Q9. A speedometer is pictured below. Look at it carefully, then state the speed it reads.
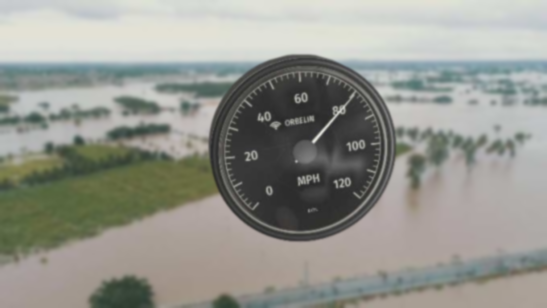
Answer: 80 mph
